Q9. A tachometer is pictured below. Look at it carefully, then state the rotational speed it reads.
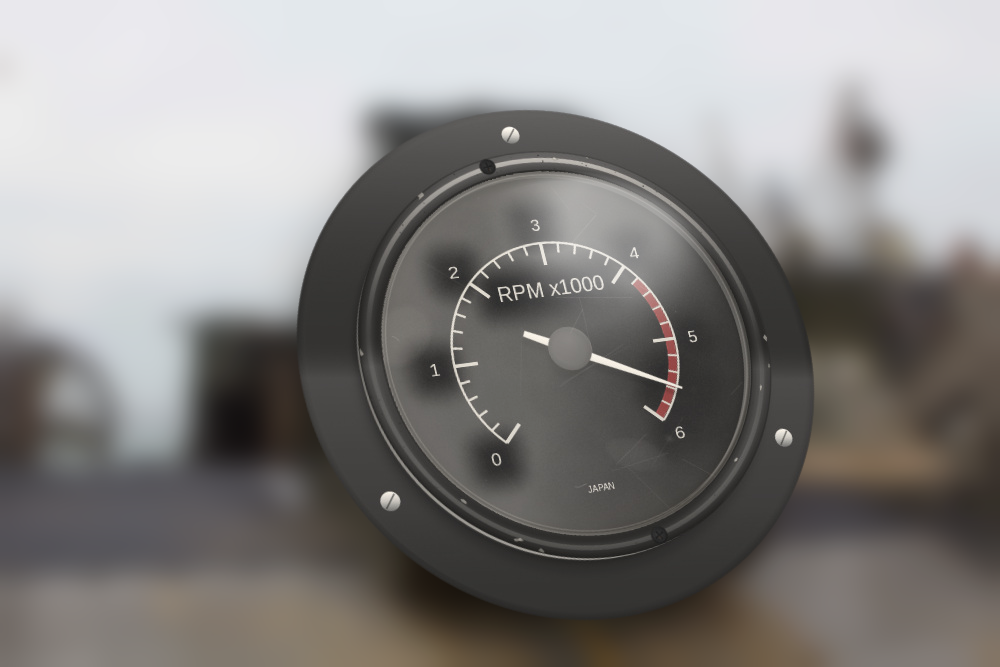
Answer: 5600 rpm
